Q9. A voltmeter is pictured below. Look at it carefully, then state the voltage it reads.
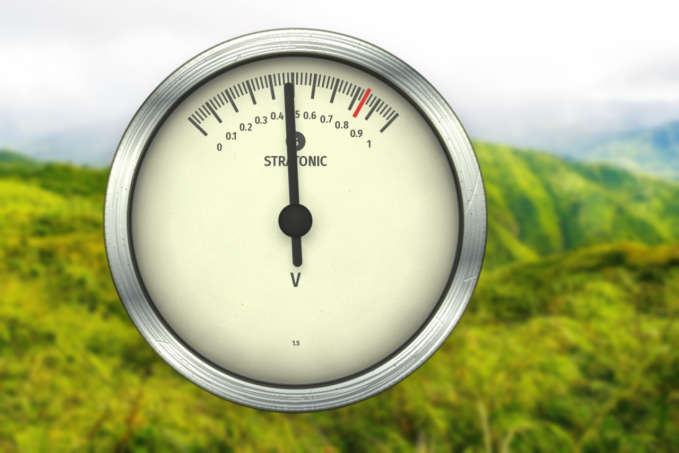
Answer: 0.48 V
